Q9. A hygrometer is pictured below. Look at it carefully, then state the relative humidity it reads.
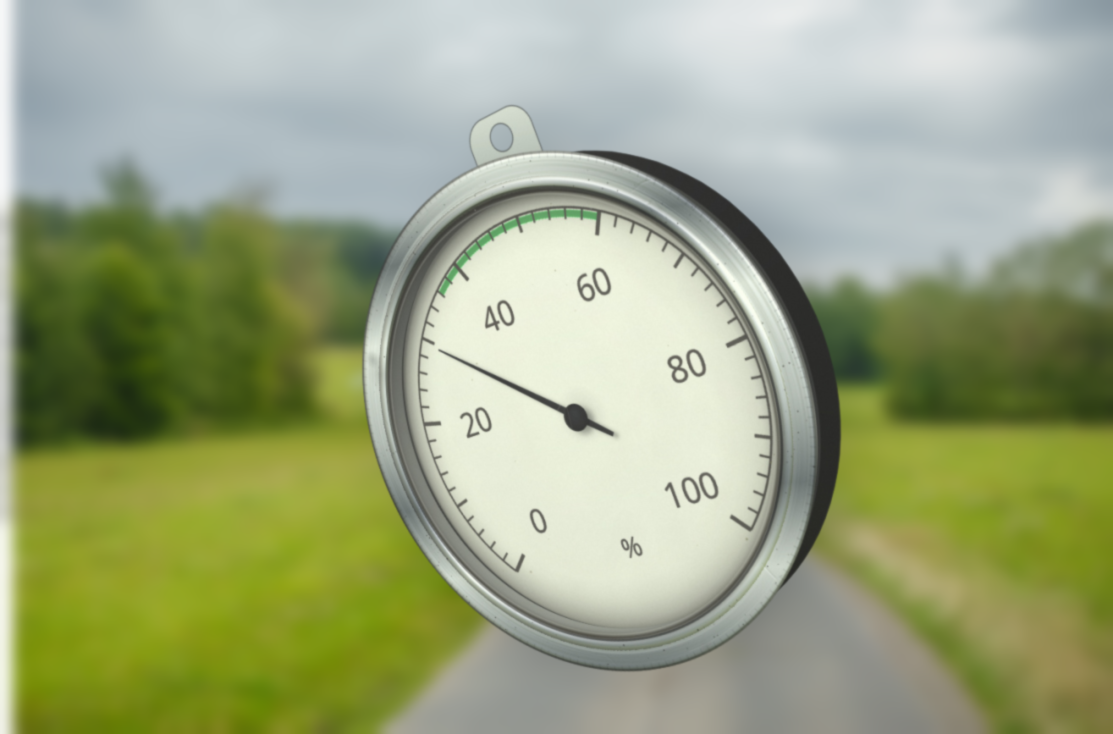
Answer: 30 %
